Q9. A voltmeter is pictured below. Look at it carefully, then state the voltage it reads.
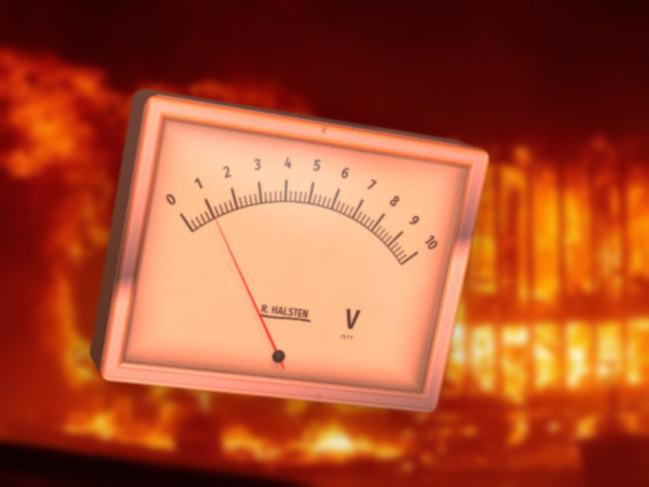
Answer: 1 V
